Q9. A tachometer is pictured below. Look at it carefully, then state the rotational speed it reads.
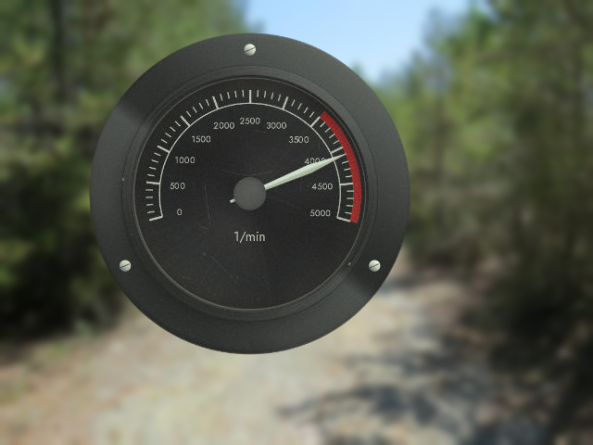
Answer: 4100 rpm
